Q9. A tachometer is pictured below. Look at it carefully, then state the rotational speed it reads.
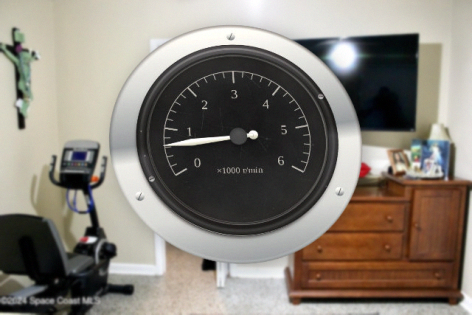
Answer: 600 rpm
